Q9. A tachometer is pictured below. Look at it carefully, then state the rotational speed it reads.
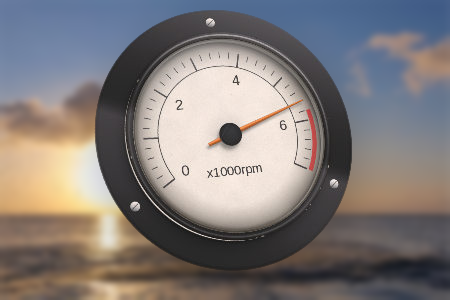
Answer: 5600 rpm
